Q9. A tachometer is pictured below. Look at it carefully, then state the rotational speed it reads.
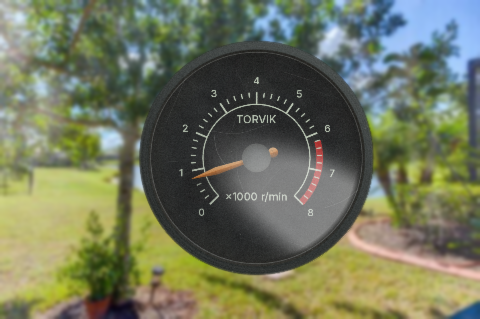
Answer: 800 rpm
